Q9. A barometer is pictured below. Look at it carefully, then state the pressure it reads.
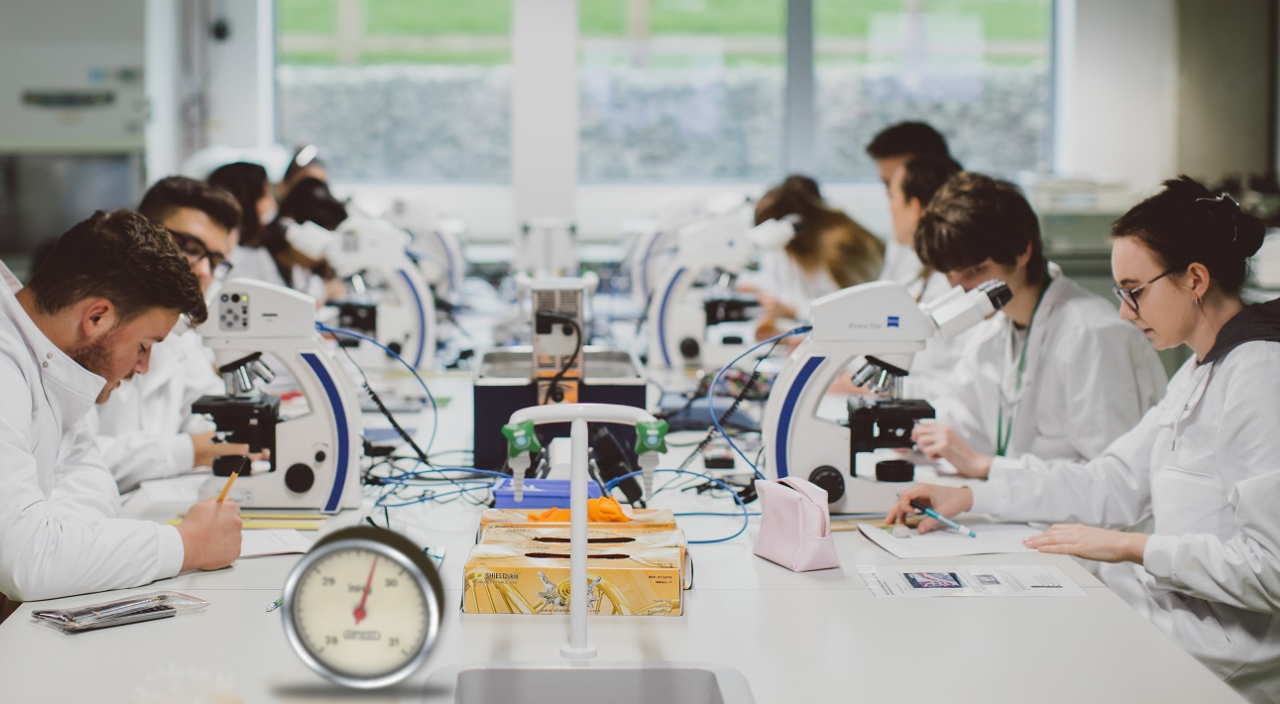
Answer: 29.7 inHg
